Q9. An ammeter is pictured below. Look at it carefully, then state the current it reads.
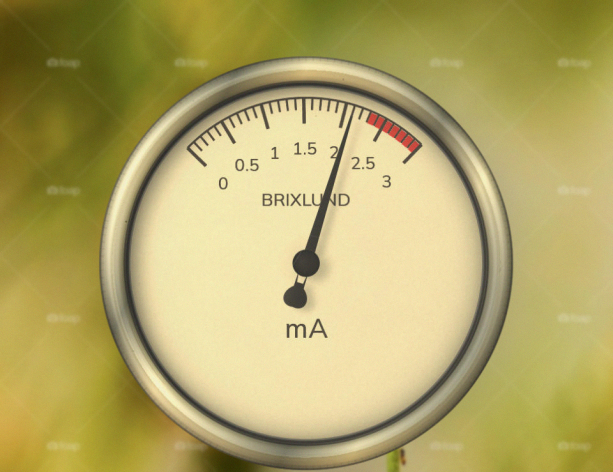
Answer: 2.1 mA
